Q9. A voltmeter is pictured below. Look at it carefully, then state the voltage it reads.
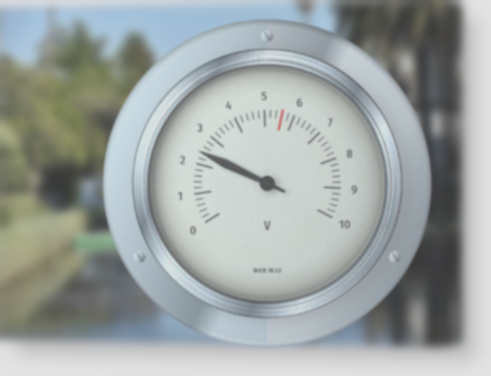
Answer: 2.4 V
